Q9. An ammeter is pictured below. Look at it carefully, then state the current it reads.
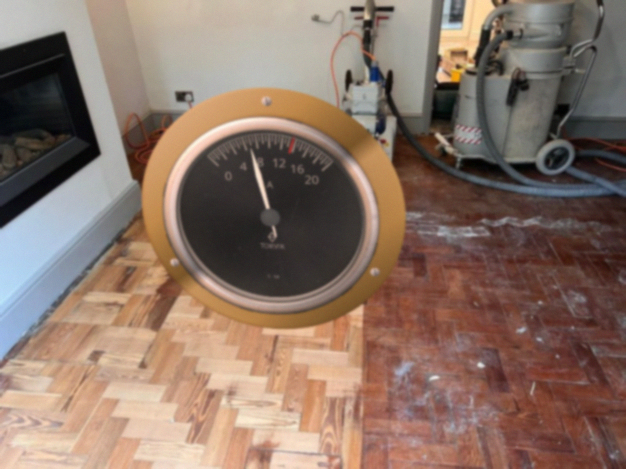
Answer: 7 A
